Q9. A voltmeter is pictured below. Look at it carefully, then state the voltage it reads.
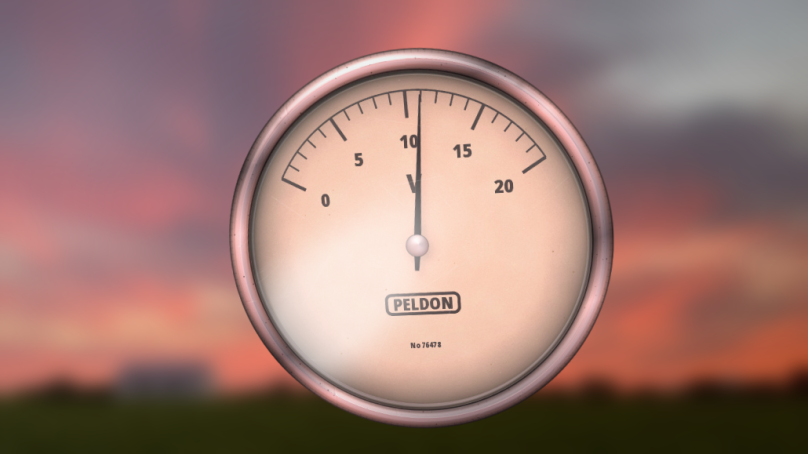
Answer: 11 V
